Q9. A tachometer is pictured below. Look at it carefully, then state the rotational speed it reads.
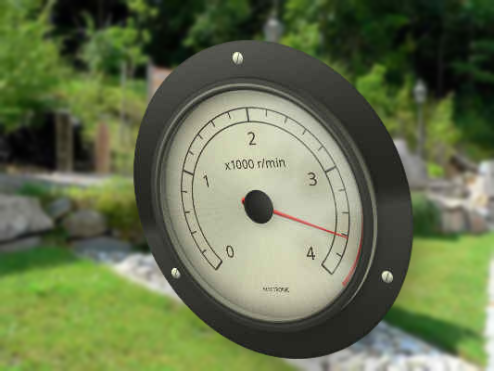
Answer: 3600 rpm
